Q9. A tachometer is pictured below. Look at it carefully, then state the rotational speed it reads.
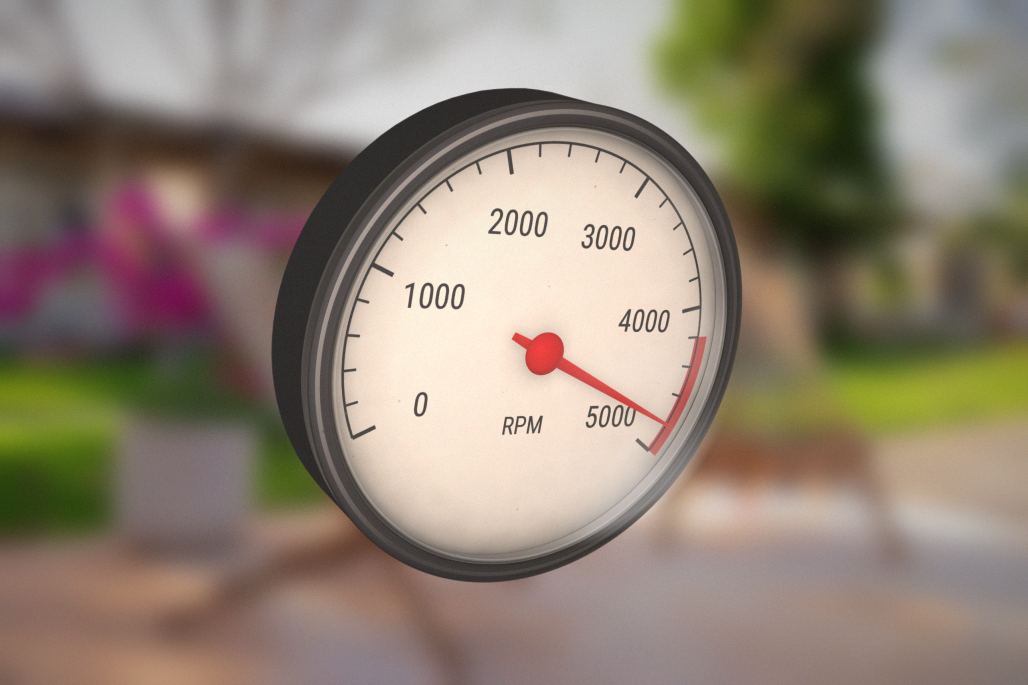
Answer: 4800 rpm
